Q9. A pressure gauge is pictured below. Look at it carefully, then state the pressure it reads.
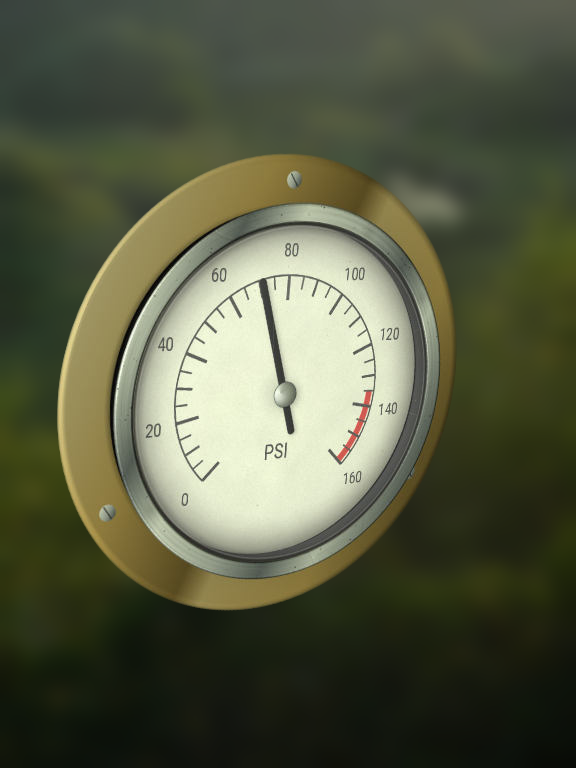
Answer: 70 psi
